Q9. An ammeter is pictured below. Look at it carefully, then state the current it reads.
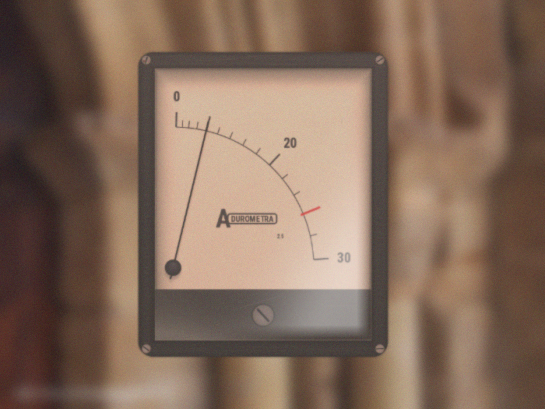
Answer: 10 A
